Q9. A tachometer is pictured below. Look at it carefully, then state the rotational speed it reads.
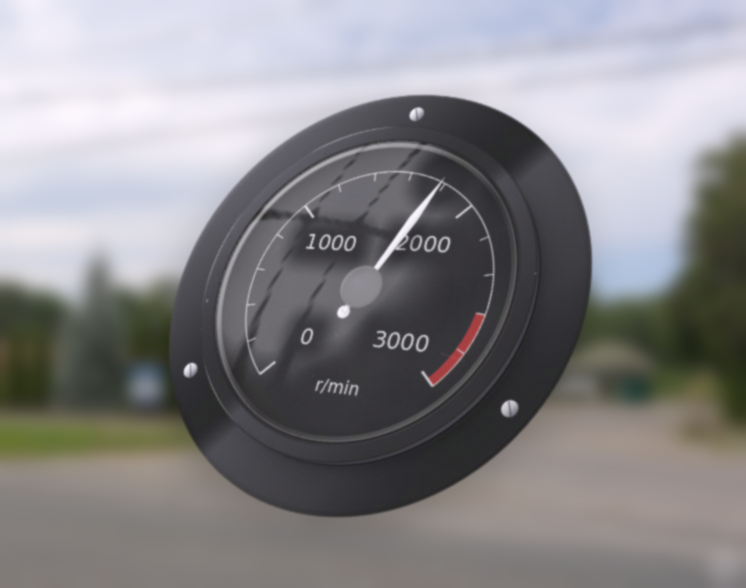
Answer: 1800 rpm
